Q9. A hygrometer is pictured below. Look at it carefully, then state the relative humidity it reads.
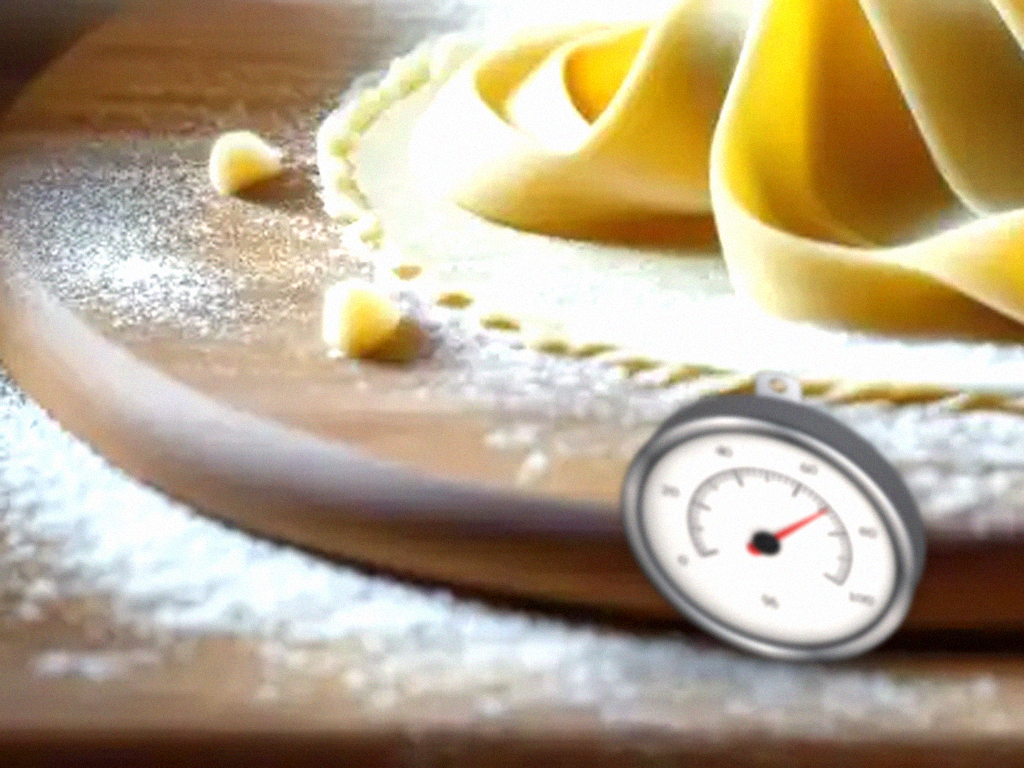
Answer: 70 %
